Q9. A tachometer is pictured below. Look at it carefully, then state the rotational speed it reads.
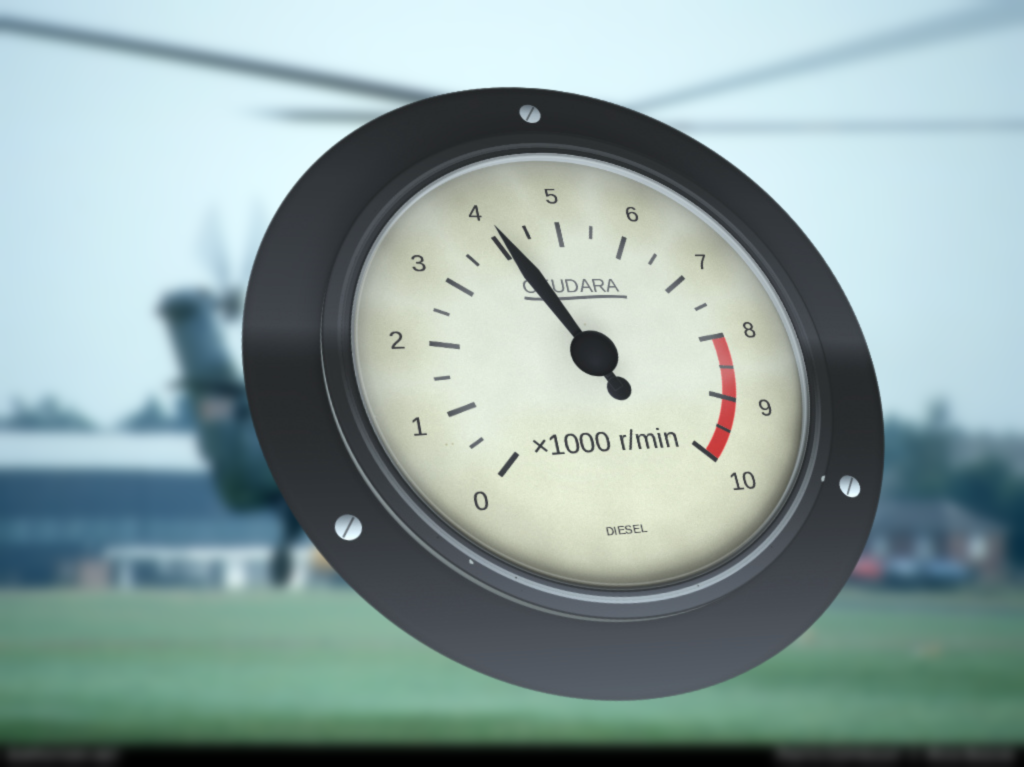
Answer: 4000 rpm
